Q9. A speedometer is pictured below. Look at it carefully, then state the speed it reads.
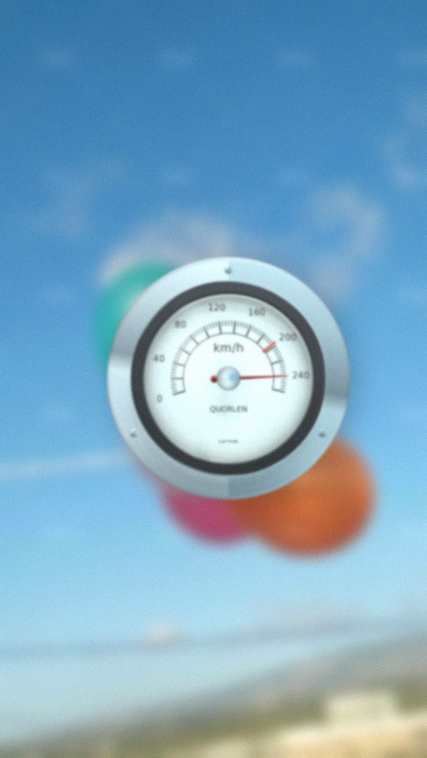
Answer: 240 km/h
